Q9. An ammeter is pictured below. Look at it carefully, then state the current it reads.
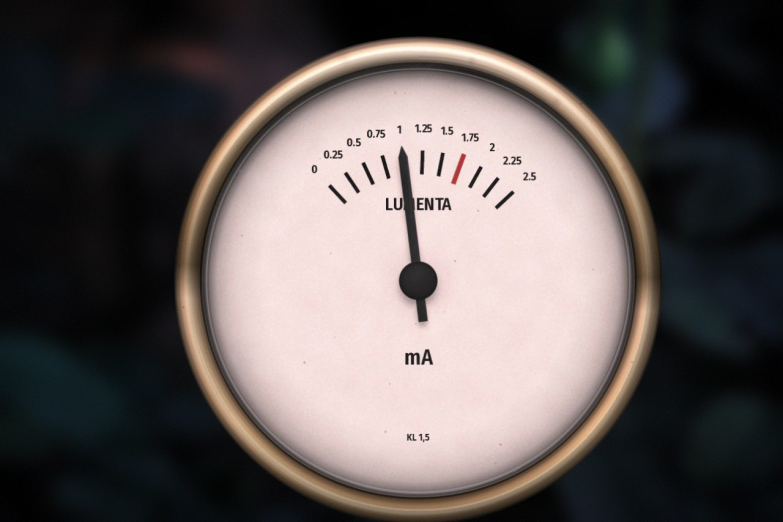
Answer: 1 mA
